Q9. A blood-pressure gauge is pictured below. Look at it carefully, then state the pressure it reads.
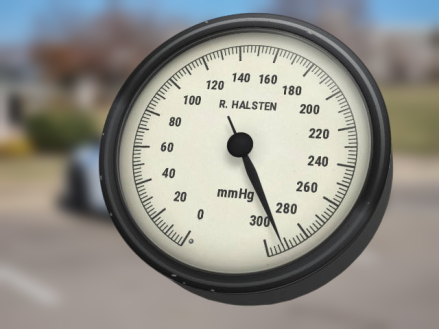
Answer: 292 mmHg
